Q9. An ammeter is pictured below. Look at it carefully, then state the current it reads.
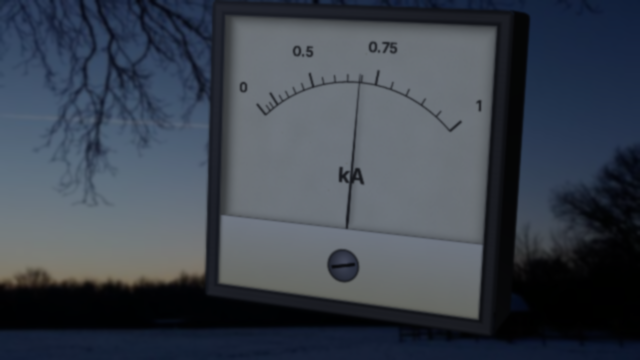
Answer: 0.7 kA
